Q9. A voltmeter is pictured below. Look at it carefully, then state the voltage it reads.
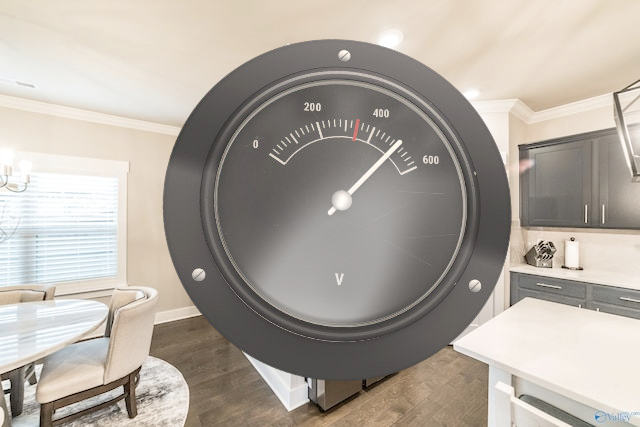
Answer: 500 V
